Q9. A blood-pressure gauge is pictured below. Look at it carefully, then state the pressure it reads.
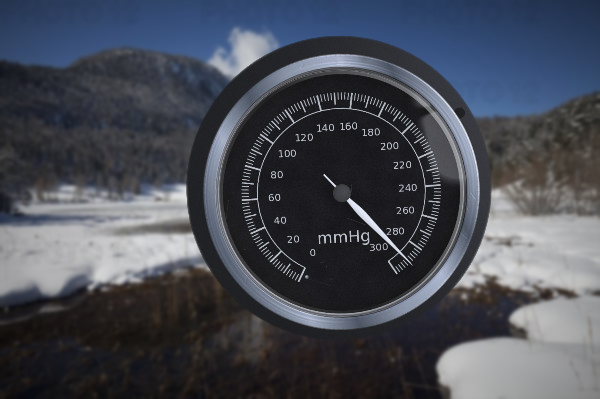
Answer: 290 mmHg
